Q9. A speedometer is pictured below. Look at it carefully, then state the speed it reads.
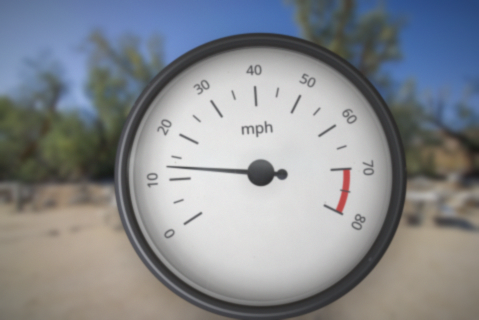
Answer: 12.5 mph
